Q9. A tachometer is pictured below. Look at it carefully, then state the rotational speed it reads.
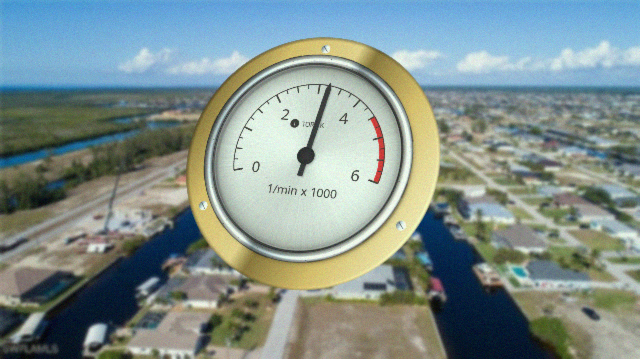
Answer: 3250 rpm
